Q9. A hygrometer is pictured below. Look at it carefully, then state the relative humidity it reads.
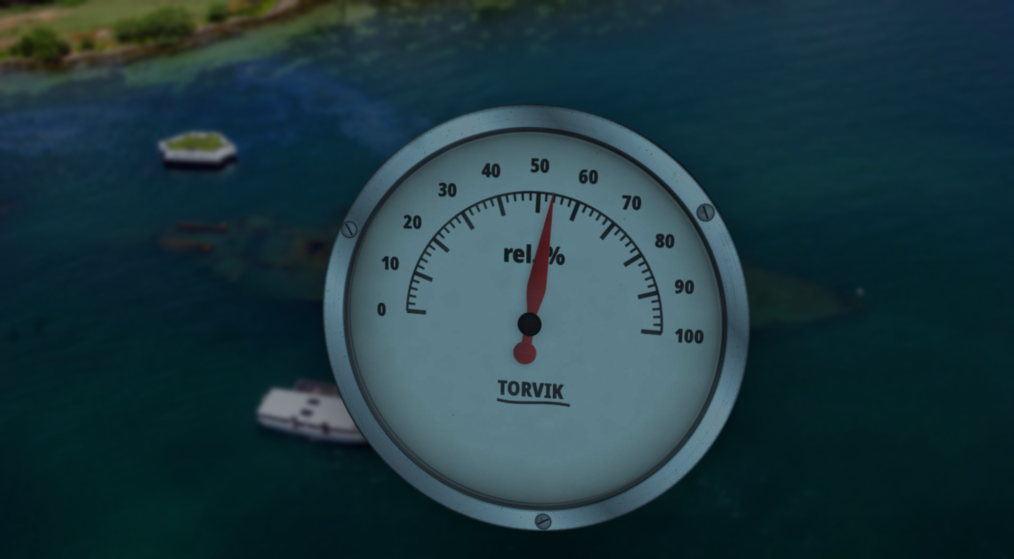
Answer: 54 %
